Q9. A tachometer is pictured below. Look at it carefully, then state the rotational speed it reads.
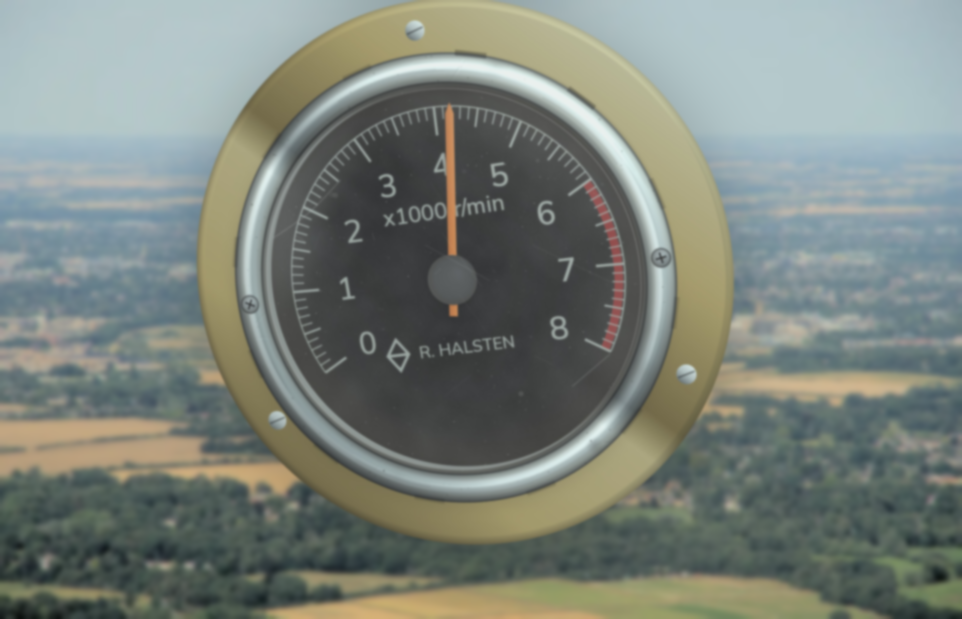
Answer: 4200 rpm
